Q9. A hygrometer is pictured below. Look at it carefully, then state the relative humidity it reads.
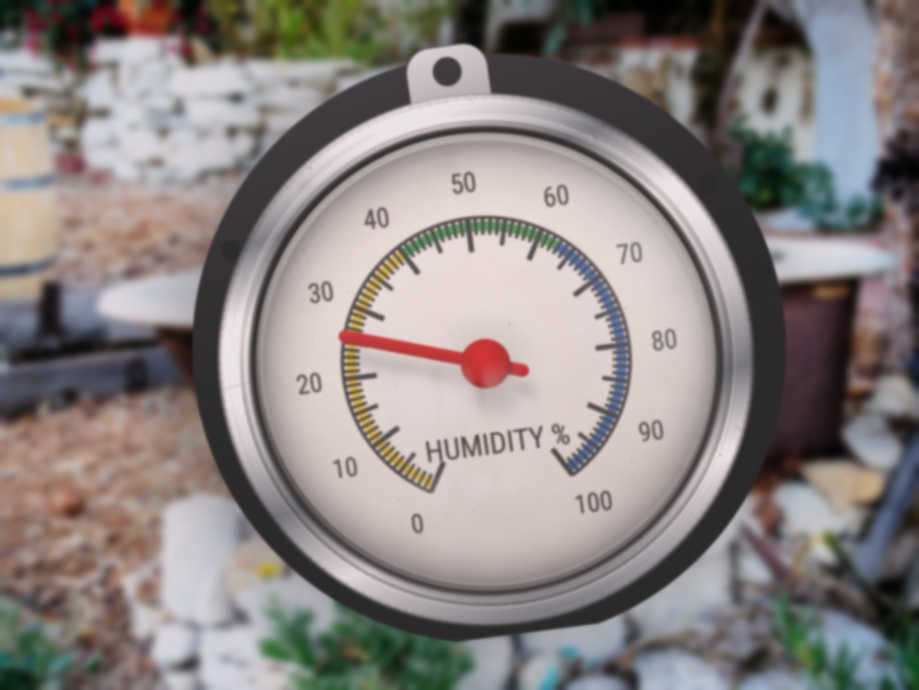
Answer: 26 %
